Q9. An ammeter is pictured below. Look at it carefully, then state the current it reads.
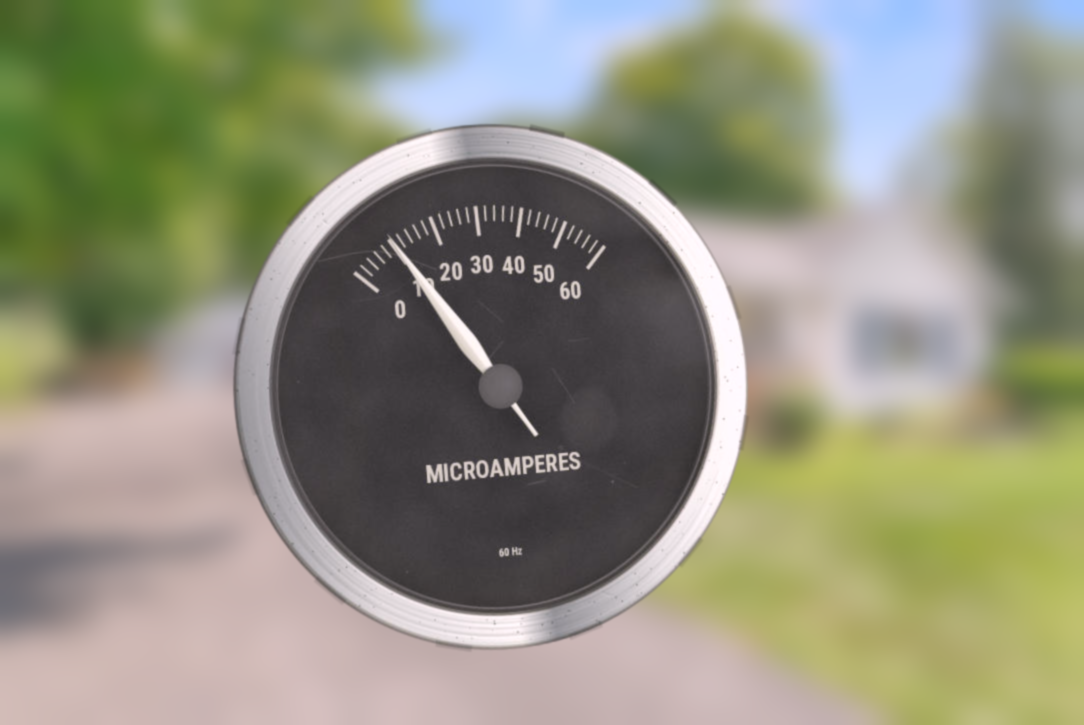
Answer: 10 µA
